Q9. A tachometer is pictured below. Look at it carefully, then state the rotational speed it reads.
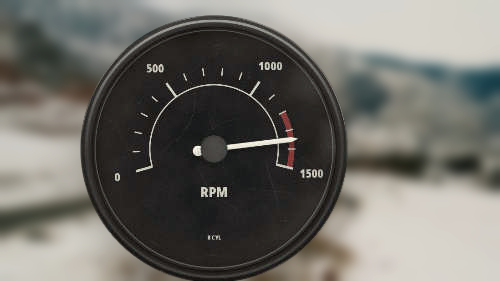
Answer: 1350 rpm
